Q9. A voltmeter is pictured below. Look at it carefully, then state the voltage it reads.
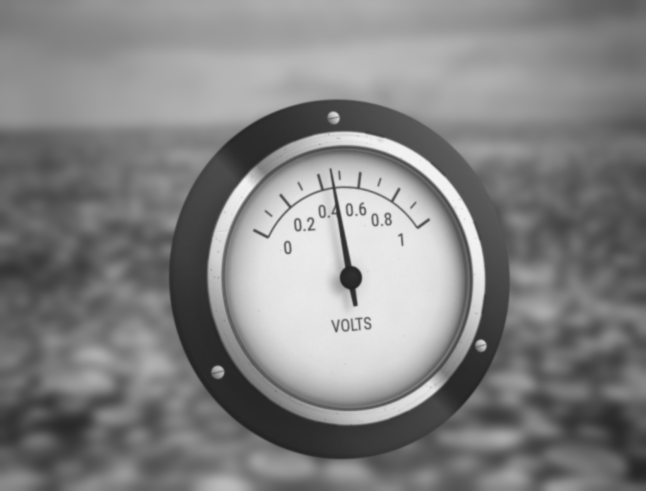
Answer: 0.45 V
